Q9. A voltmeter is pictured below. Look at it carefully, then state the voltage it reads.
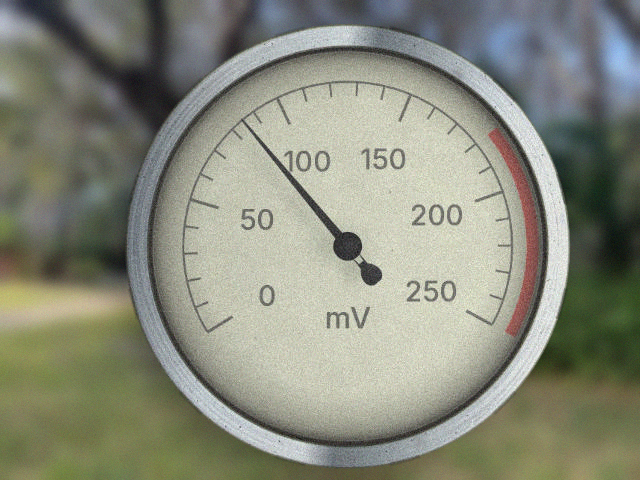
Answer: 85 mV
